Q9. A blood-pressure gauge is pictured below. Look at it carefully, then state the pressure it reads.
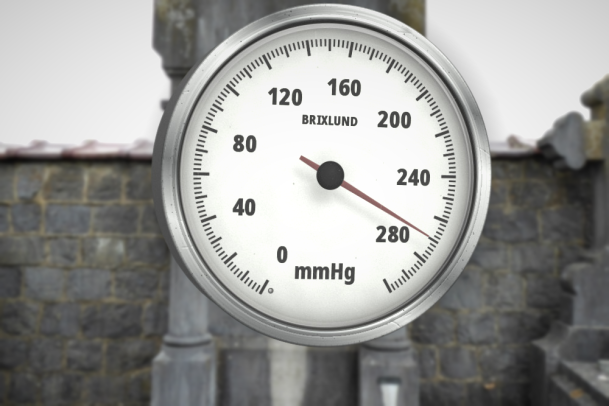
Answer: 270 mmHg
